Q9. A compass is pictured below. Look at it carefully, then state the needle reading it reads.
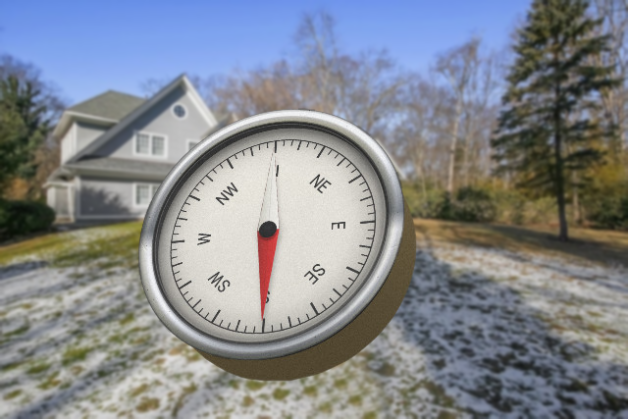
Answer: 180 °
